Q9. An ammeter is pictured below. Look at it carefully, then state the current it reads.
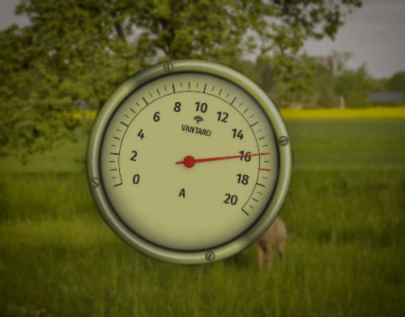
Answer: 16 A
